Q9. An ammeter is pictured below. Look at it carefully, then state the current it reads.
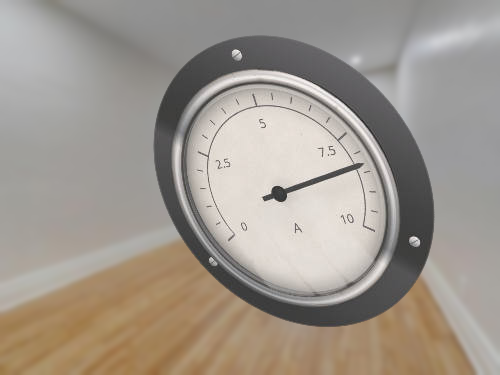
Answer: 8.25 A
